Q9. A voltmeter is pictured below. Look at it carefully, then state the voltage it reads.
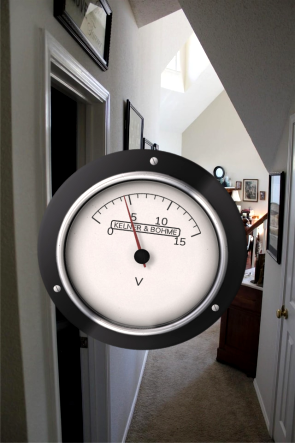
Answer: 4.5 V
